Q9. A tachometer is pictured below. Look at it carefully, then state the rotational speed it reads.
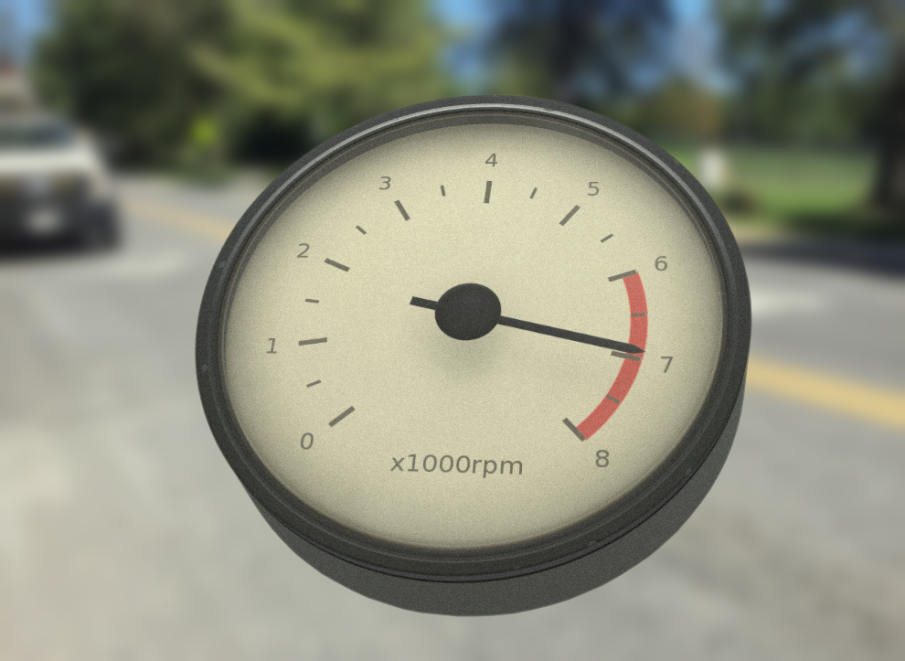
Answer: 7000 rpm
